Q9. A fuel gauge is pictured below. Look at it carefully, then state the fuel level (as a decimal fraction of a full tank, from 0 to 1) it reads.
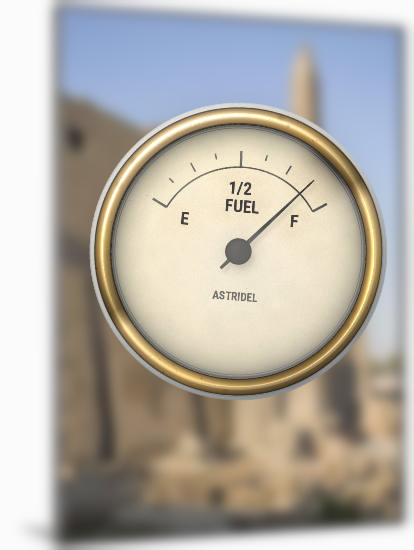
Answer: 0.875
